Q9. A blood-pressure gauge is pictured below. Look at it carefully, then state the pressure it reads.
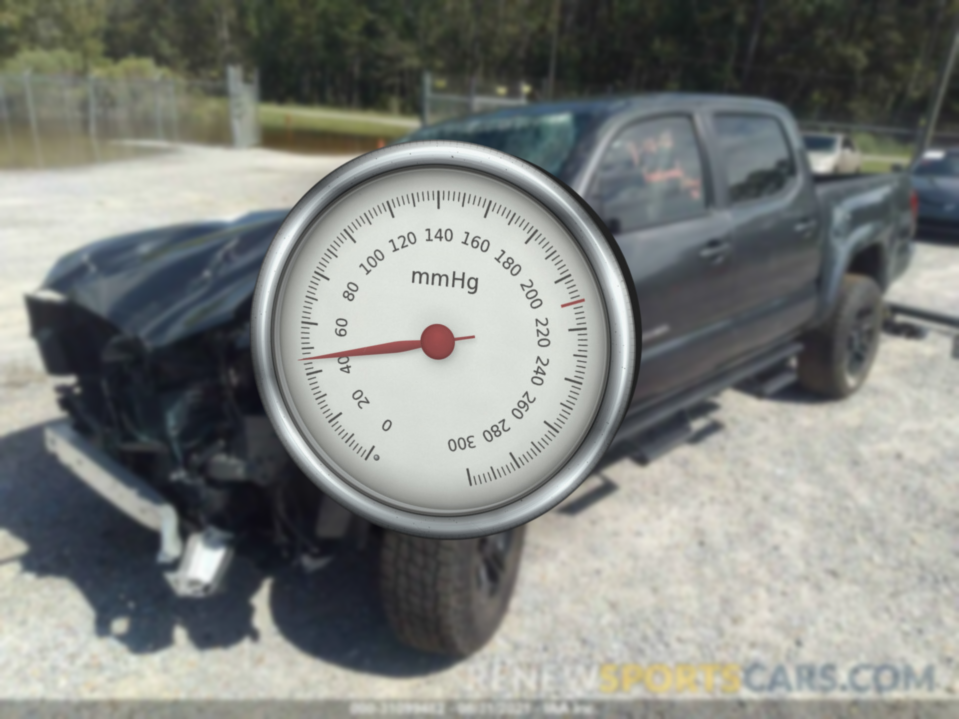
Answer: 46 mmHg
